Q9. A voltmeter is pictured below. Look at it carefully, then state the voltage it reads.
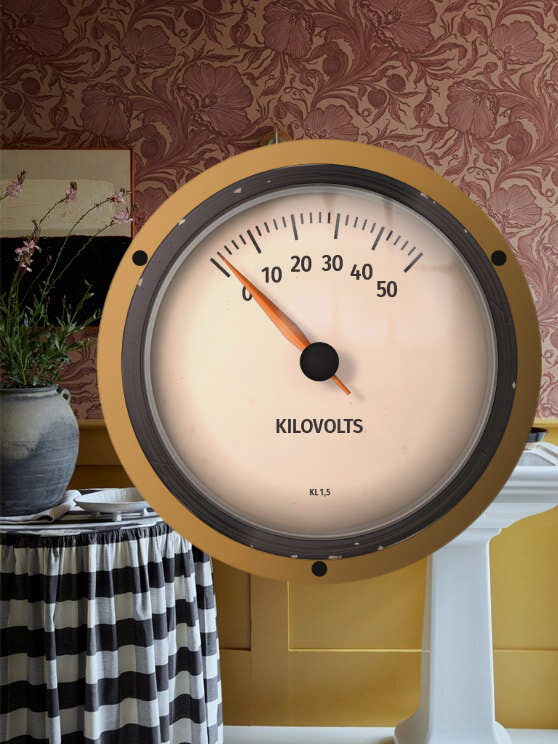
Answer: 2 kV
